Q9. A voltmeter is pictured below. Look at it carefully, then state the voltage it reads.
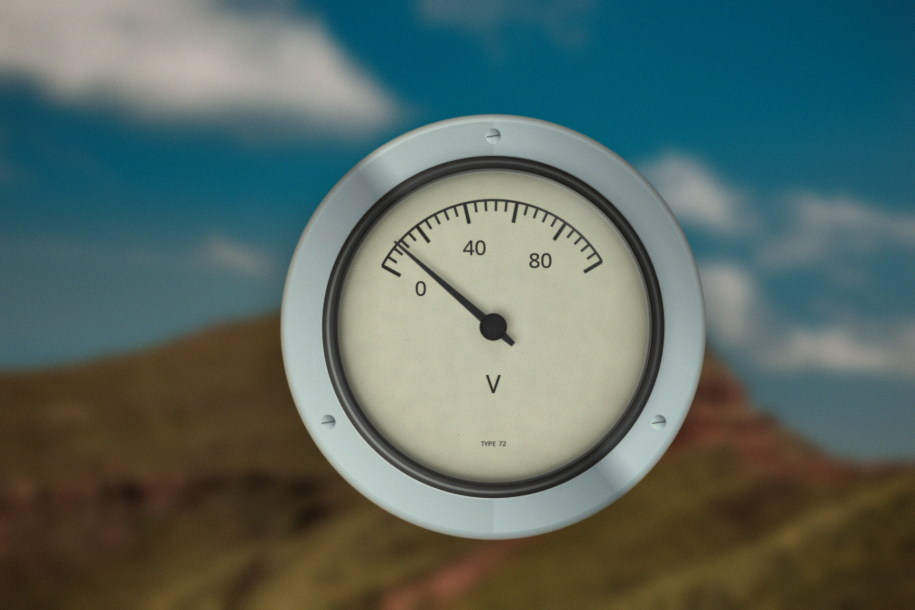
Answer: 10 V
